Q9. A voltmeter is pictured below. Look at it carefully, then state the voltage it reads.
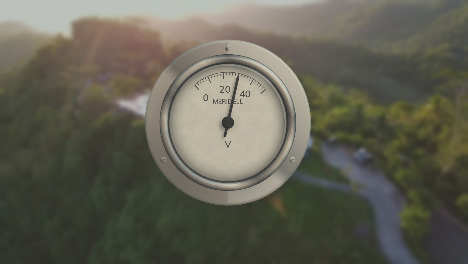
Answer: 30 V
